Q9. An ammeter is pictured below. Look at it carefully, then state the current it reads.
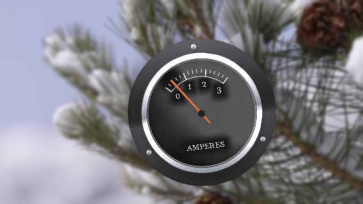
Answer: 0.4 A
